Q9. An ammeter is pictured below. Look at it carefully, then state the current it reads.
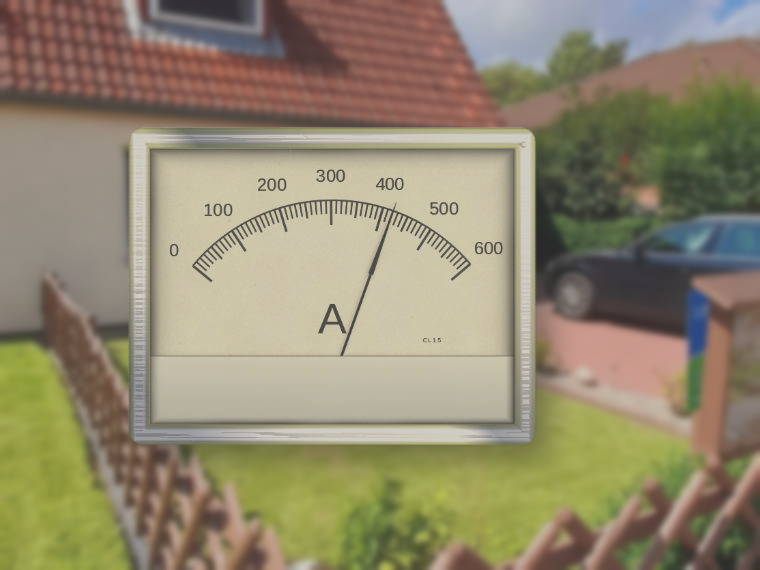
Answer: 420 A
